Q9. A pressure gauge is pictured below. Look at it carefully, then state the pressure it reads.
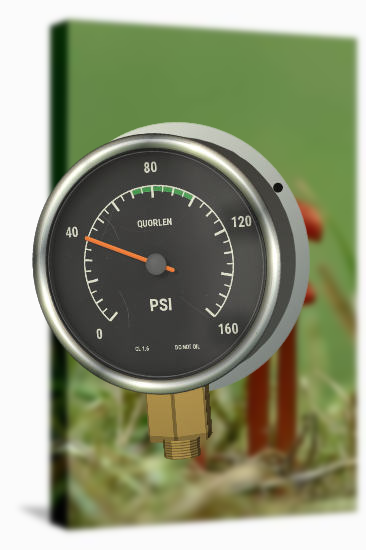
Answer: 40 psi
